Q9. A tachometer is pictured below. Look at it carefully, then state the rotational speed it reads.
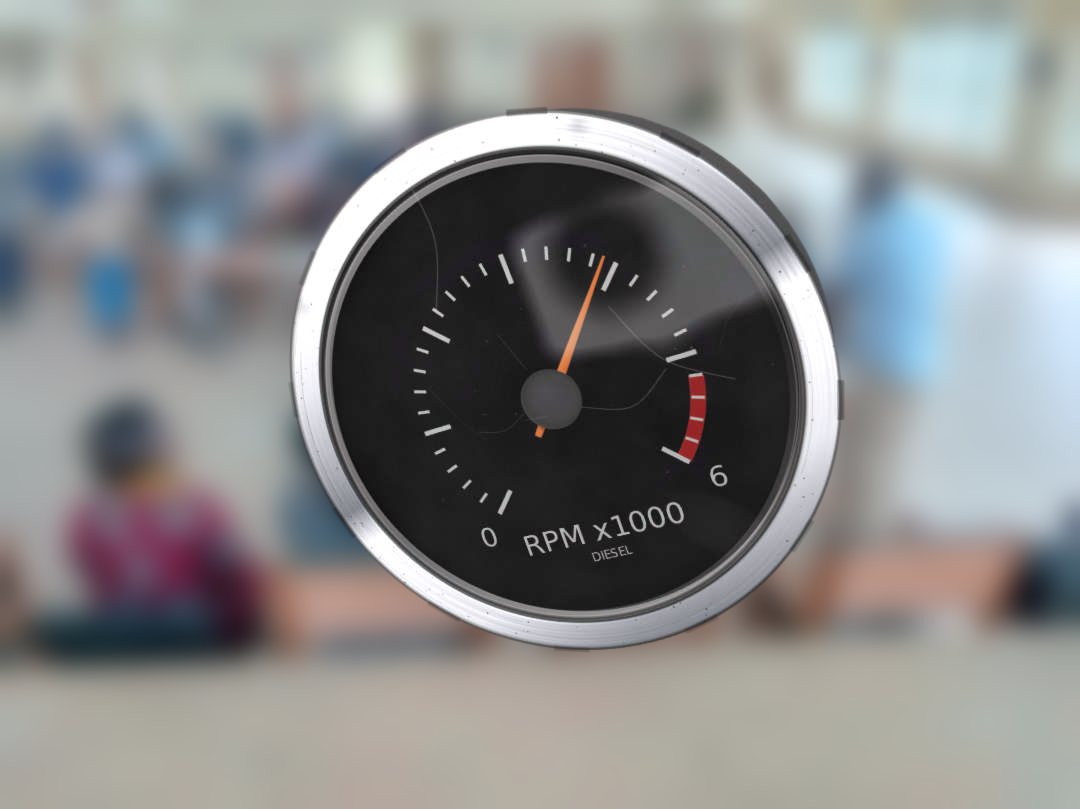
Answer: 3900 rpm
